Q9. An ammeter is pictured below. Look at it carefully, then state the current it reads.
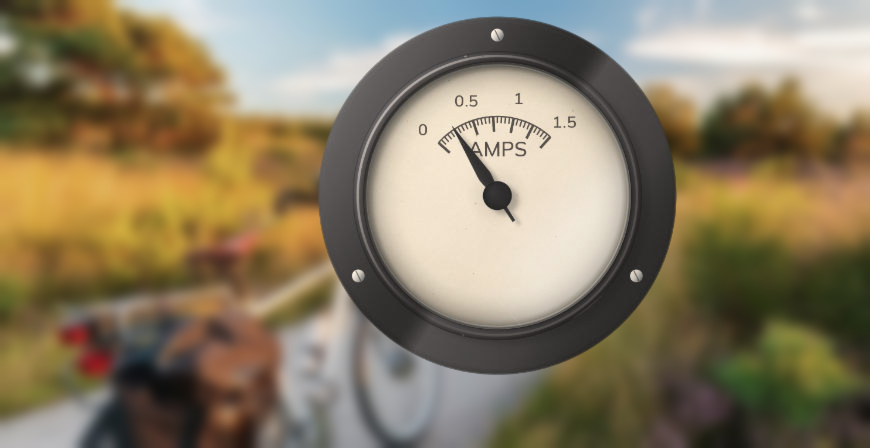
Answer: 0.25 A
